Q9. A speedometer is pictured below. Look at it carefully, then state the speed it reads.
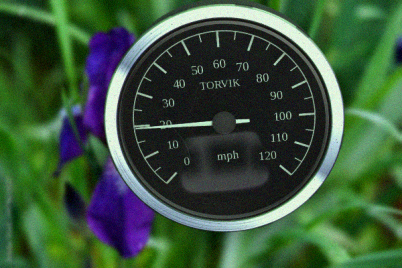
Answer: 20 mph
